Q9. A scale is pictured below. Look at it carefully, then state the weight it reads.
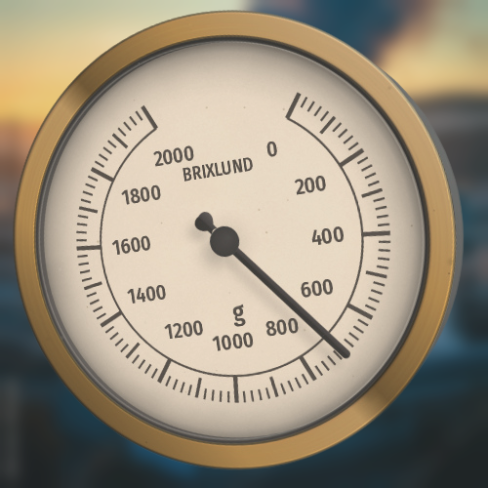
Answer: 700 g
